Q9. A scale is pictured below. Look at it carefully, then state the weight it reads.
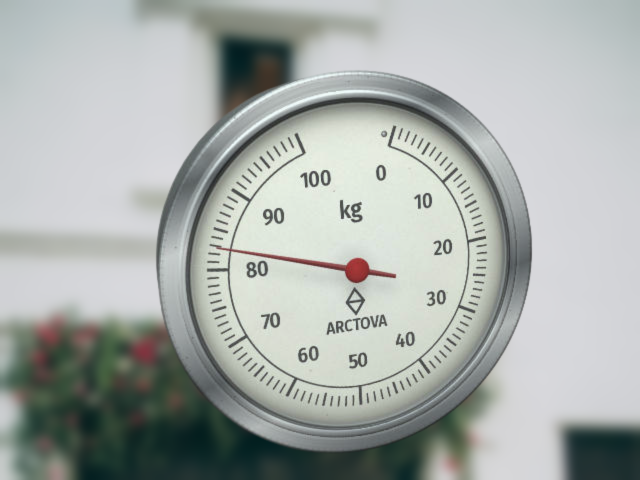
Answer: 83 kg
